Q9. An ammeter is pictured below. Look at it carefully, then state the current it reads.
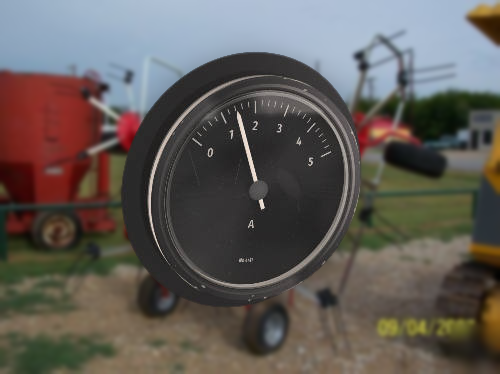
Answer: 1.4 A
